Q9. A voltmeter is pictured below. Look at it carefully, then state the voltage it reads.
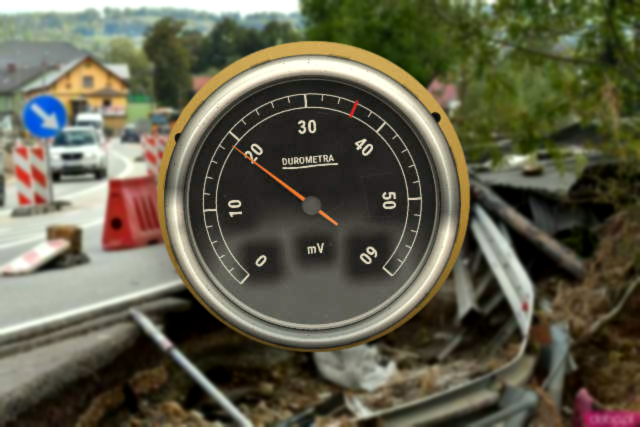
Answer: 19 mV
